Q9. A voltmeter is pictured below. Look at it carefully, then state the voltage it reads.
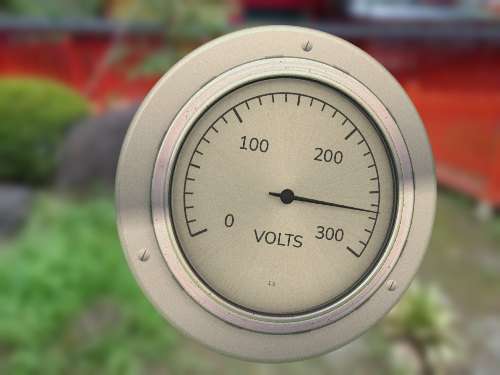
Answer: 265 V
